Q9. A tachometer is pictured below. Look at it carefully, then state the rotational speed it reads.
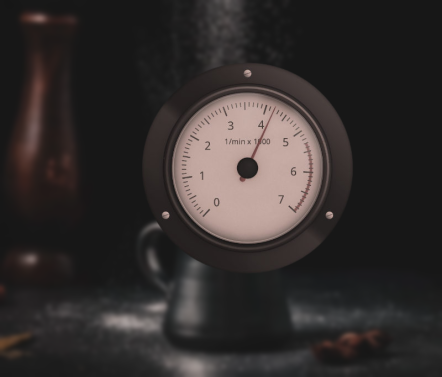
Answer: 4200 rpm
